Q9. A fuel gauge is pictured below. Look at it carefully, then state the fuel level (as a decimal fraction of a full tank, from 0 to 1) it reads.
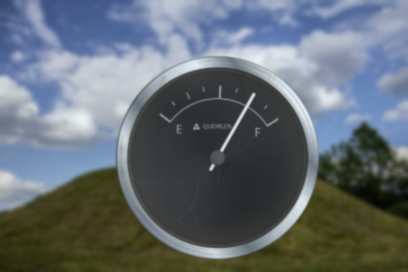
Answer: 0.75
